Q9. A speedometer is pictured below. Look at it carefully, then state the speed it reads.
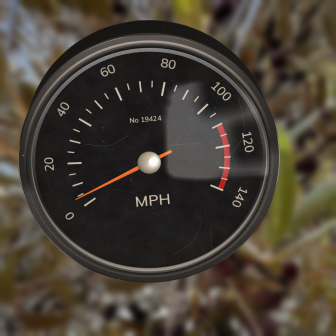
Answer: 5 mph
